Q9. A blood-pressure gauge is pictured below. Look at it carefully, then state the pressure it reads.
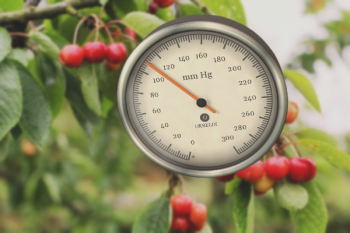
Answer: 110 mmHg
